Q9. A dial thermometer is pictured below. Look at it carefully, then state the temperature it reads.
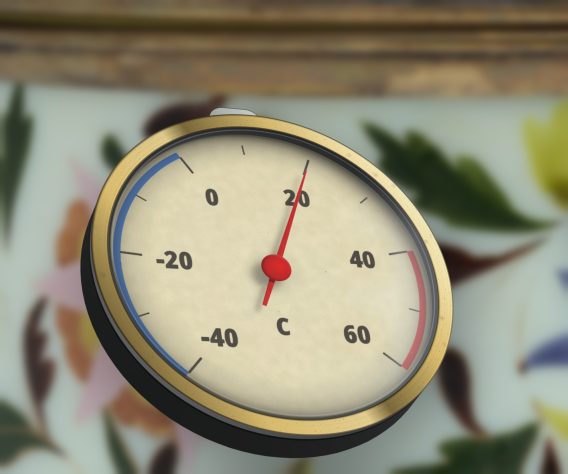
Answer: 20 °C
